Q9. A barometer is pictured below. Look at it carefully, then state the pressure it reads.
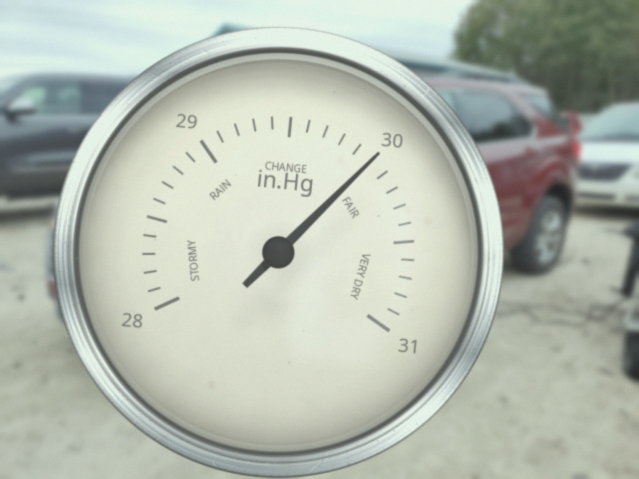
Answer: 30 inHg
